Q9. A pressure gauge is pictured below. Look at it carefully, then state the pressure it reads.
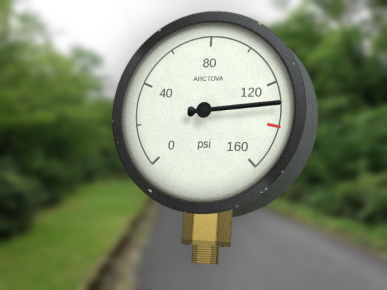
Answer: 130 psi
